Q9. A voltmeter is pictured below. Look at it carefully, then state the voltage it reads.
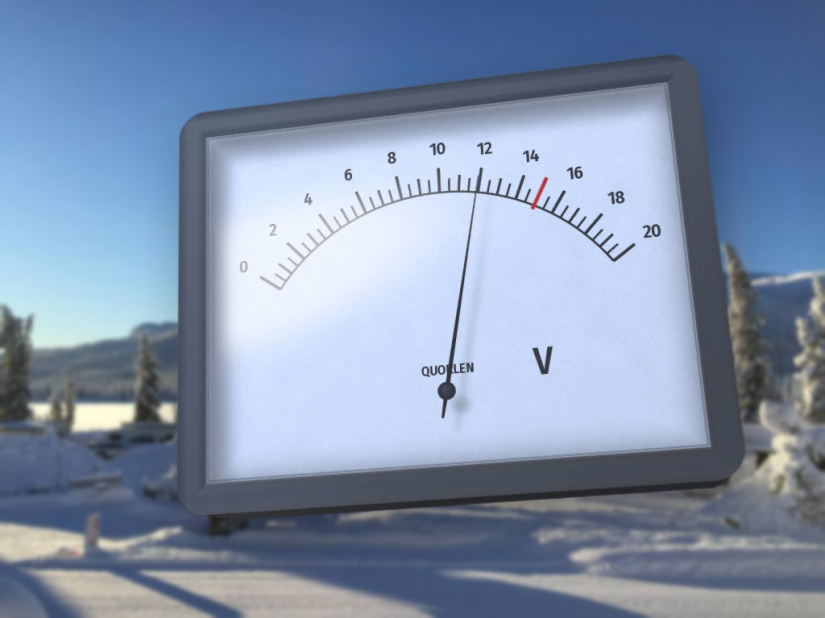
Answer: 12 V
